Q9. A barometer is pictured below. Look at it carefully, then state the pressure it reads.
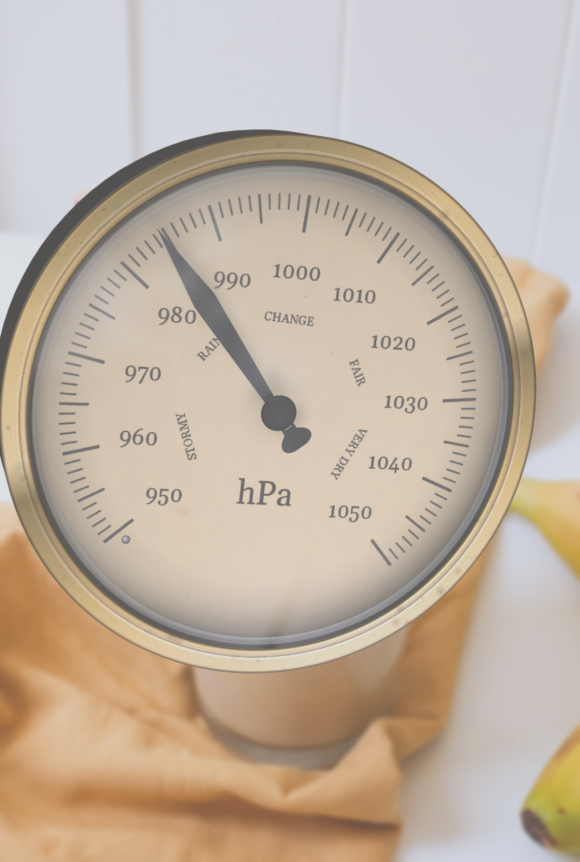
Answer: 984.5 hPa
